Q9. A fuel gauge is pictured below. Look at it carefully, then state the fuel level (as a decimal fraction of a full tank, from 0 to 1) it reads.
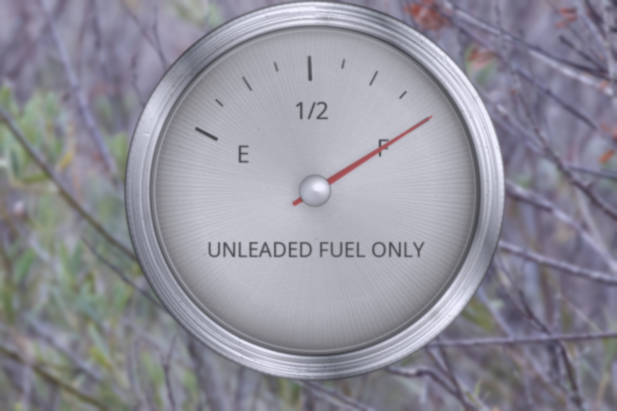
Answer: 1
